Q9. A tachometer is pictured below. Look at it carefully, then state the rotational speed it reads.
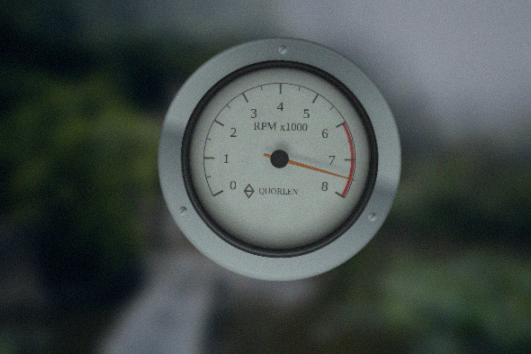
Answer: 7500 rpm
